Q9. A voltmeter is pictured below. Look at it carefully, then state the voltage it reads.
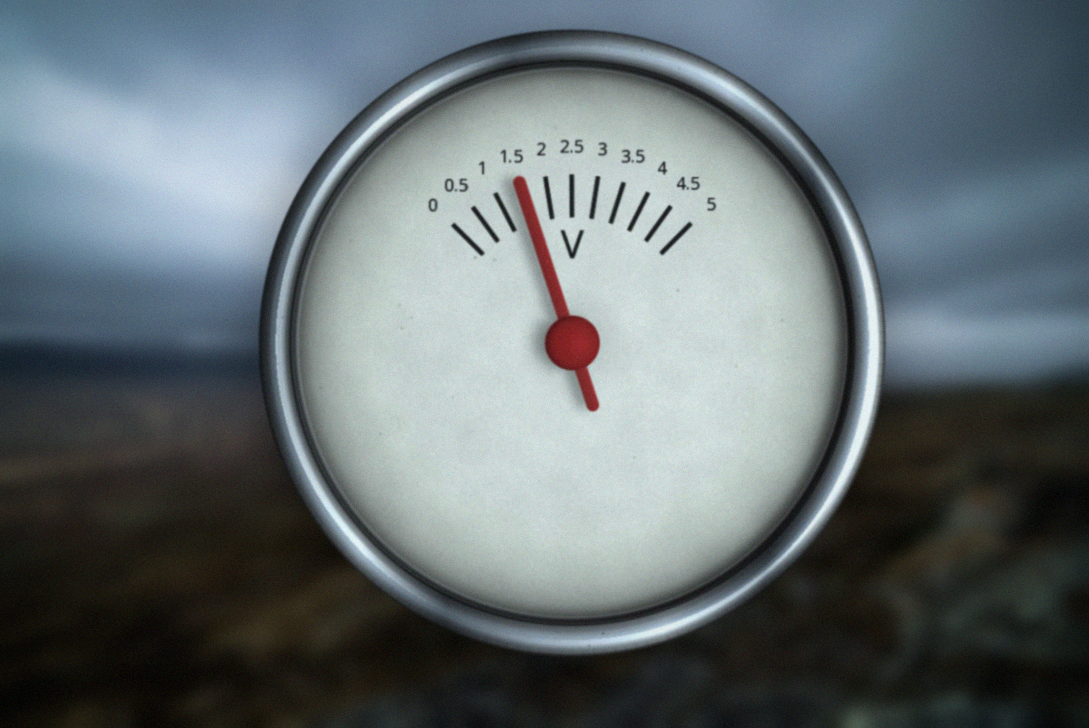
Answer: 1.5 V
